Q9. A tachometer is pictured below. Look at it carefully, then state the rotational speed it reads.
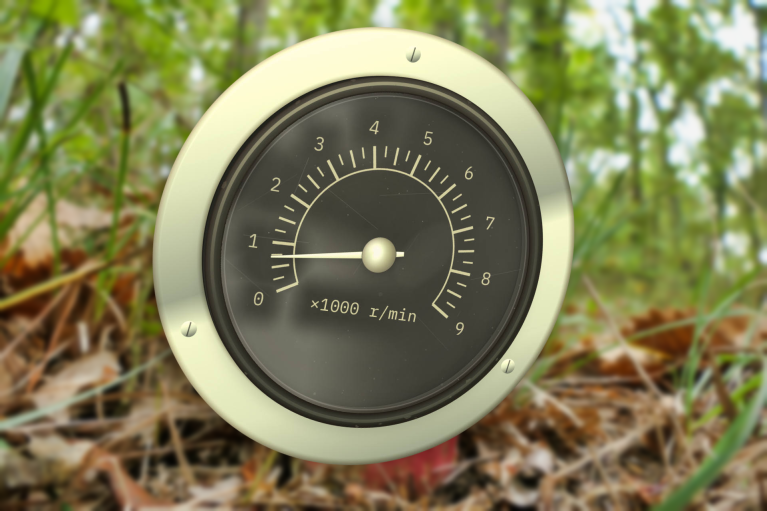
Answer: 750 rpm
